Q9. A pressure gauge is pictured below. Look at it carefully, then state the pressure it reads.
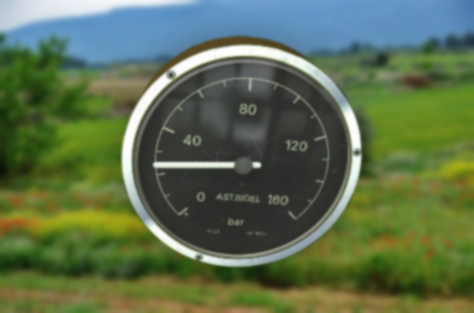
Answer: 25 bar
